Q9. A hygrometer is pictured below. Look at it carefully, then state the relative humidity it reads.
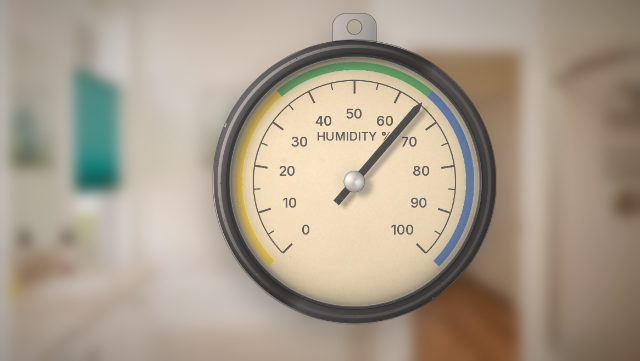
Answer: 65 %
